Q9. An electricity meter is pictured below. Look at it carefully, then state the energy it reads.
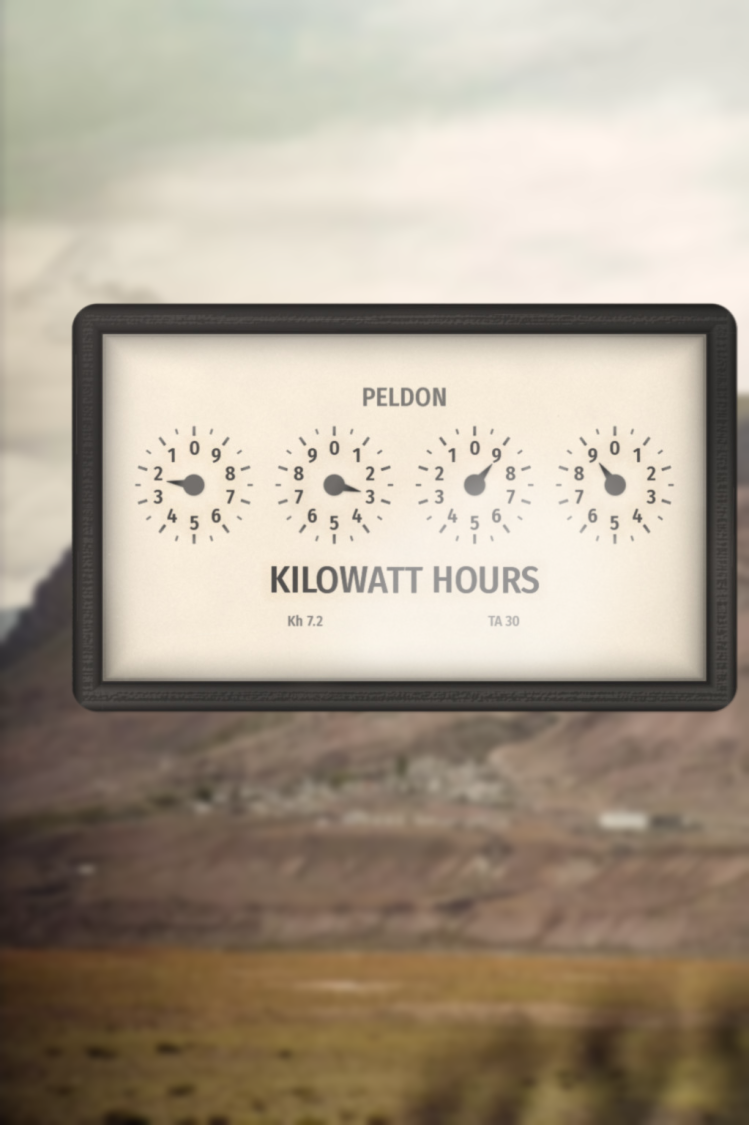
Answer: 2289 kWh
